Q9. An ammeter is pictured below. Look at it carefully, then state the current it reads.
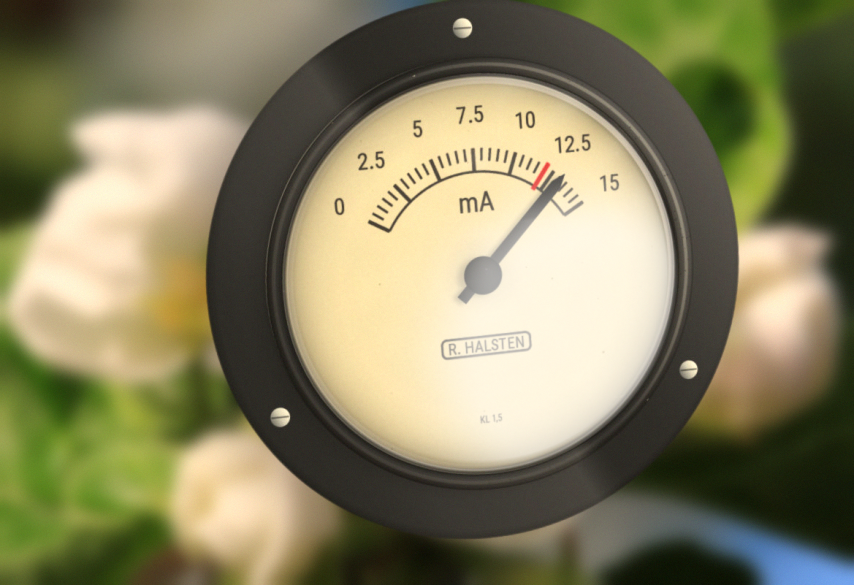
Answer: 13 mA
